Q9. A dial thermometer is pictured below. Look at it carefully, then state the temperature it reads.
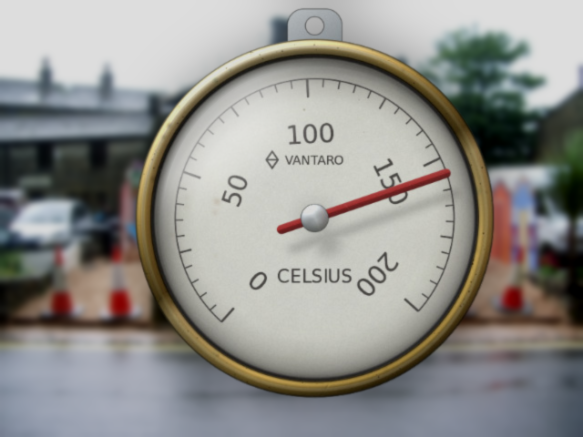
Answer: 155 °C
